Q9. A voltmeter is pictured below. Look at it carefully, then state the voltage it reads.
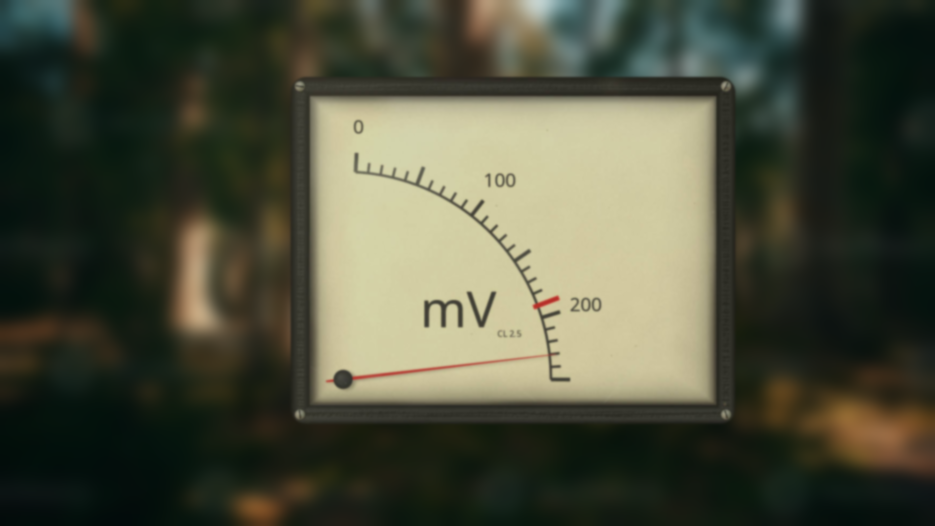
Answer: 230 mV
